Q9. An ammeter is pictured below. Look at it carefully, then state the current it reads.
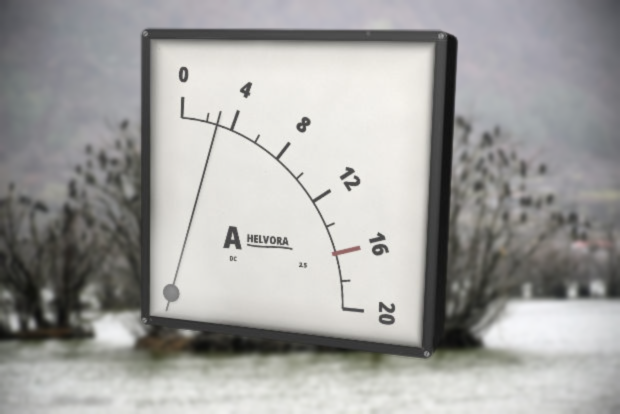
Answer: 3 A
